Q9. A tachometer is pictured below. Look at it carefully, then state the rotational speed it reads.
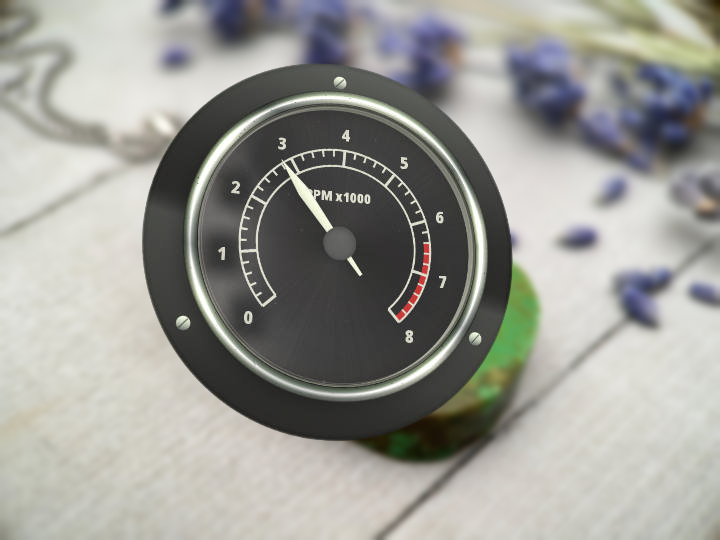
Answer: 2800 rpm
